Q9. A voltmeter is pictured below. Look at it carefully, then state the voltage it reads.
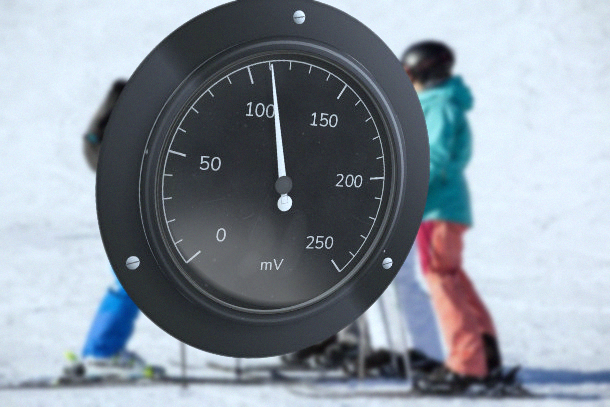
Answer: 110 mV
